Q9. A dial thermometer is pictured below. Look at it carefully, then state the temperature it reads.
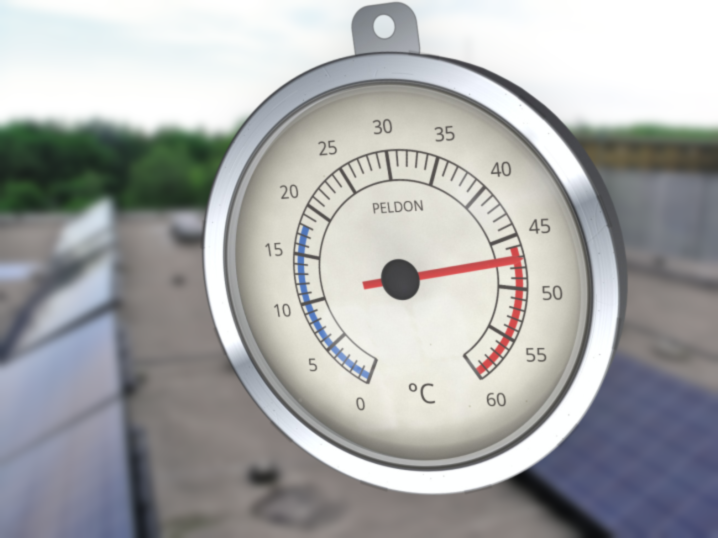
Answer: 47 °C
